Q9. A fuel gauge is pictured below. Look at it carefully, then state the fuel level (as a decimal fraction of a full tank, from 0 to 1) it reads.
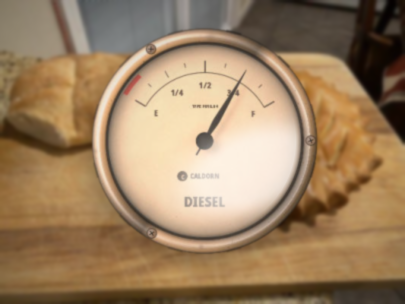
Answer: 0.75
